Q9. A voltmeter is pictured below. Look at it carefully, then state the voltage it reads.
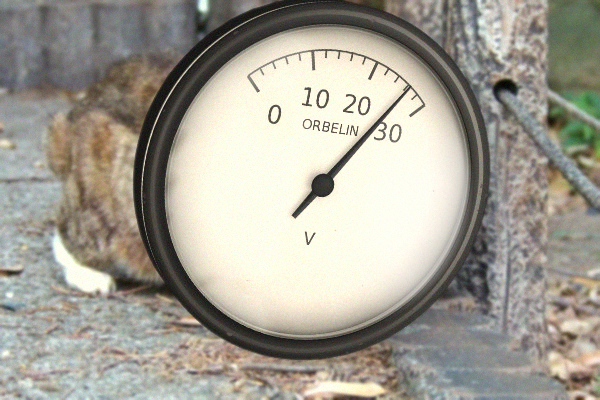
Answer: 26 V
